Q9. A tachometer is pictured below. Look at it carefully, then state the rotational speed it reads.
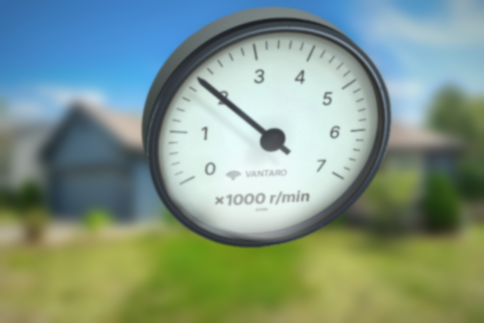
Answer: 2000 rpm
